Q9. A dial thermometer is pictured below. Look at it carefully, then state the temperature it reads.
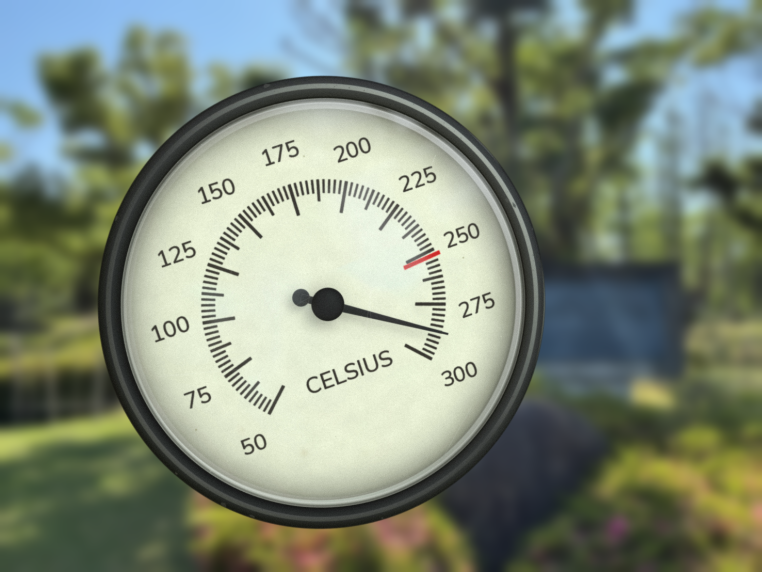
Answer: 287.5 °C
